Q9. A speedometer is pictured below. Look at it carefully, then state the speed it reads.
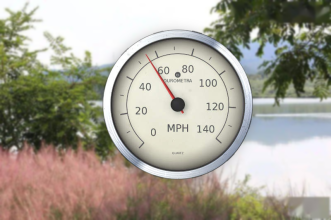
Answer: 55 mph
